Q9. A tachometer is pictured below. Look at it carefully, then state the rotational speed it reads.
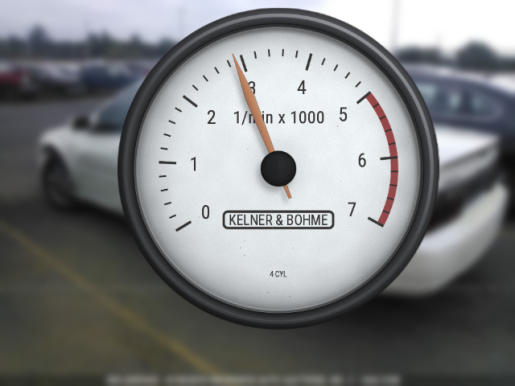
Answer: 2900 rpm
